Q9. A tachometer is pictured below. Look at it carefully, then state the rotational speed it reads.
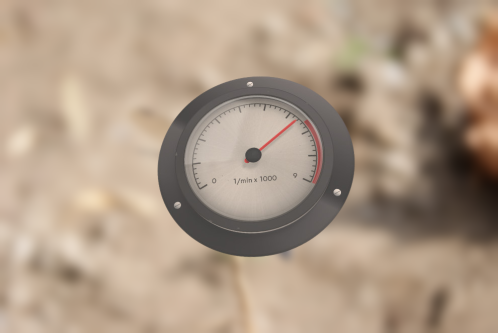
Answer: 6400 rpm
